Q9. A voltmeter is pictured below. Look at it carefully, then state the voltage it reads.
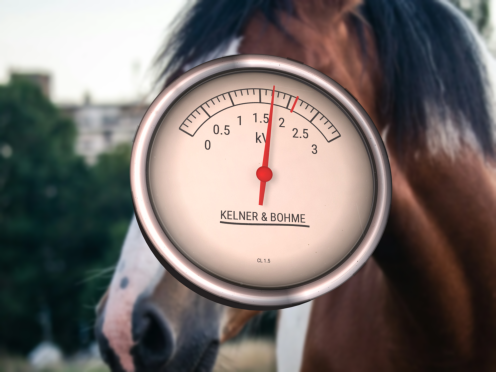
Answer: 1.7 kV
